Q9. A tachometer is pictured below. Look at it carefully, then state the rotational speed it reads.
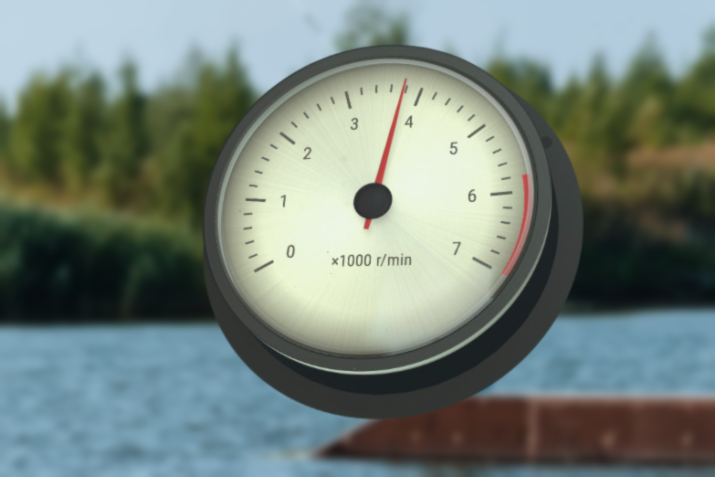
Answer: 3800 rpm
